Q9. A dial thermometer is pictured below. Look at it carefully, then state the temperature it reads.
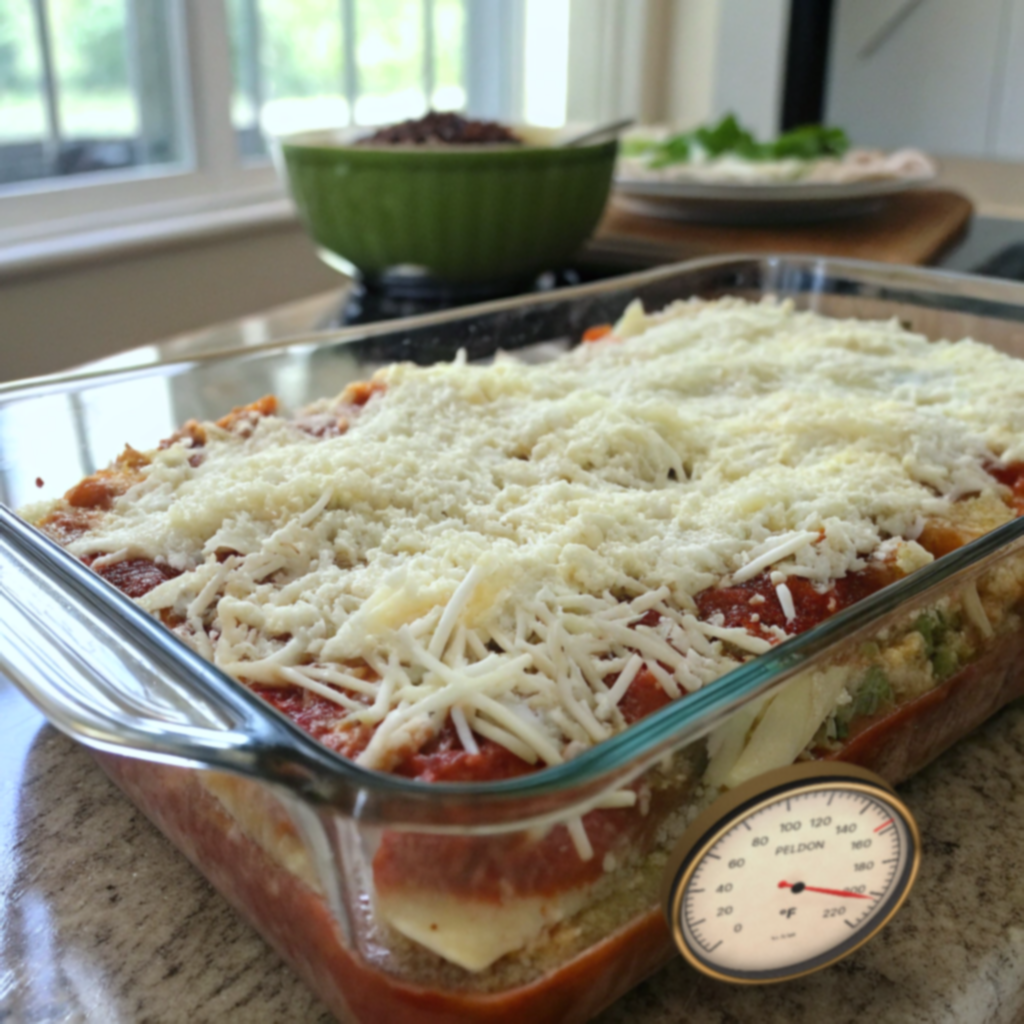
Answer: 200 °F
